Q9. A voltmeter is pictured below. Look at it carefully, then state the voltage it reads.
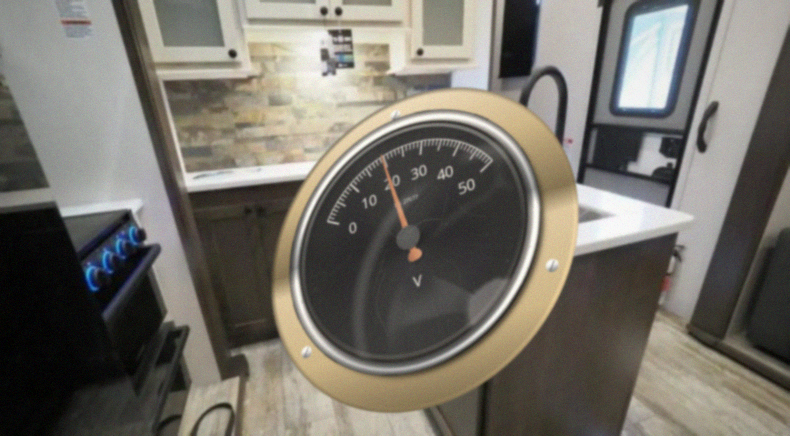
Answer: 20 V
